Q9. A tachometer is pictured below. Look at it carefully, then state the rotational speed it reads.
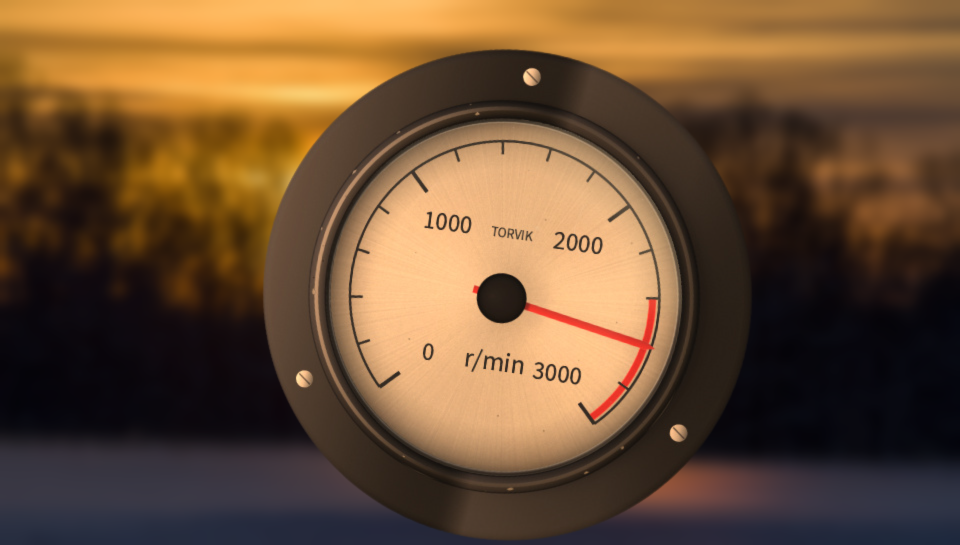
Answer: 2600 rpm
